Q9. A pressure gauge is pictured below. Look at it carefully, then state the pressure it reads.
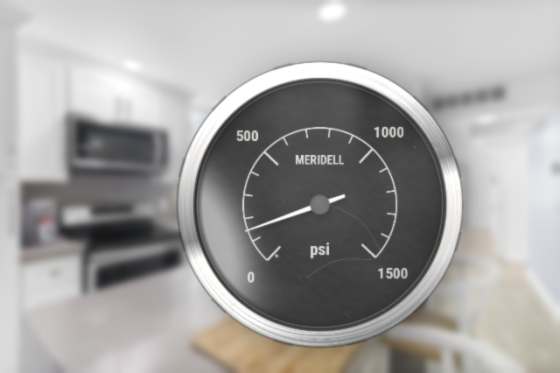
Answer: 150 psi
